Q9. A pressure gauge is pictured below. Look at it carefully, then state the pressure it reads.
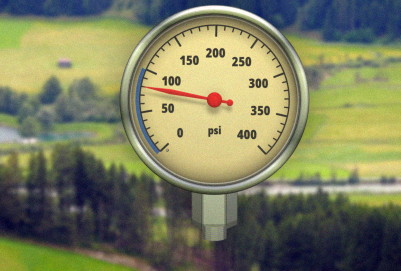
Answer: 80 psi
